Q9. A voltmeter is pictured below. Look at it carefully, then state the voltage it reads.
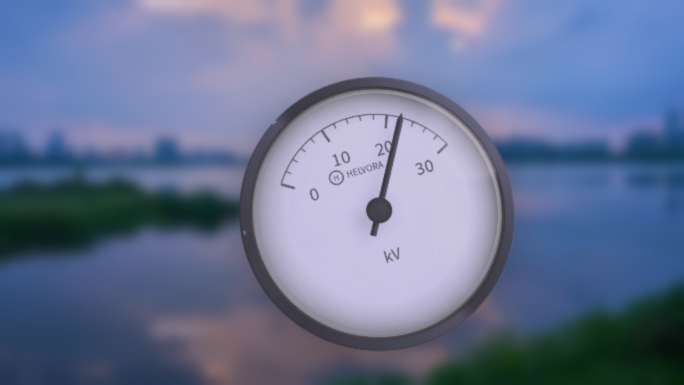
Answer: 22 kV
